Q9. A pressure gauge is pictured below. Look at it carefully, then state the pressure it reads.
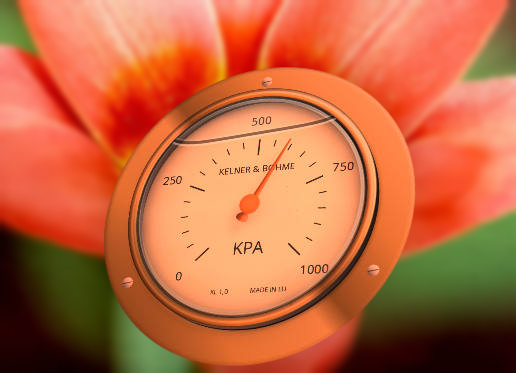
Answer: 600 kPa
